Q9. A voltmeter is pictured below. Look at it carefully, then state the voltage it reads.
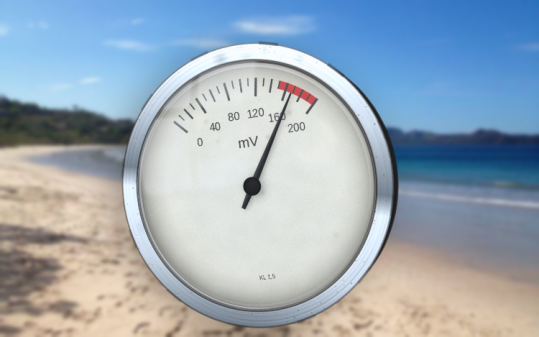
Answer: 170 mV
